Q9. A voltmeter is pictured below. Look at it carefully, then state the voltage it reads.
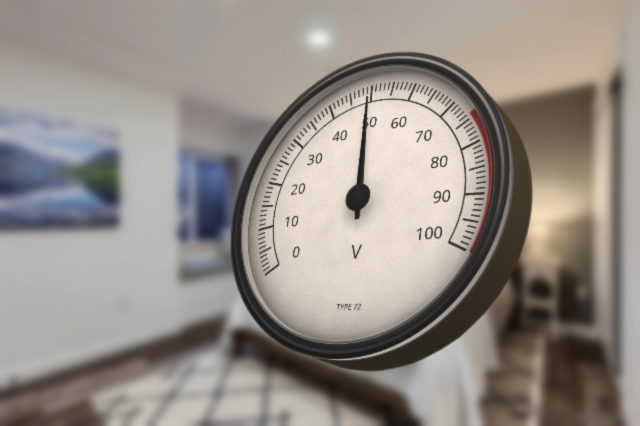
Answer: 50 V
